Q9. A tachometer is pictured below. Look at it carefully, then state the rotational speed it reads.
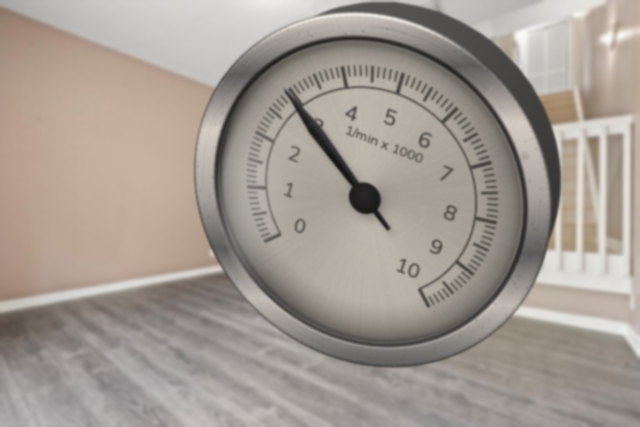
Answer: 3000 rpm
